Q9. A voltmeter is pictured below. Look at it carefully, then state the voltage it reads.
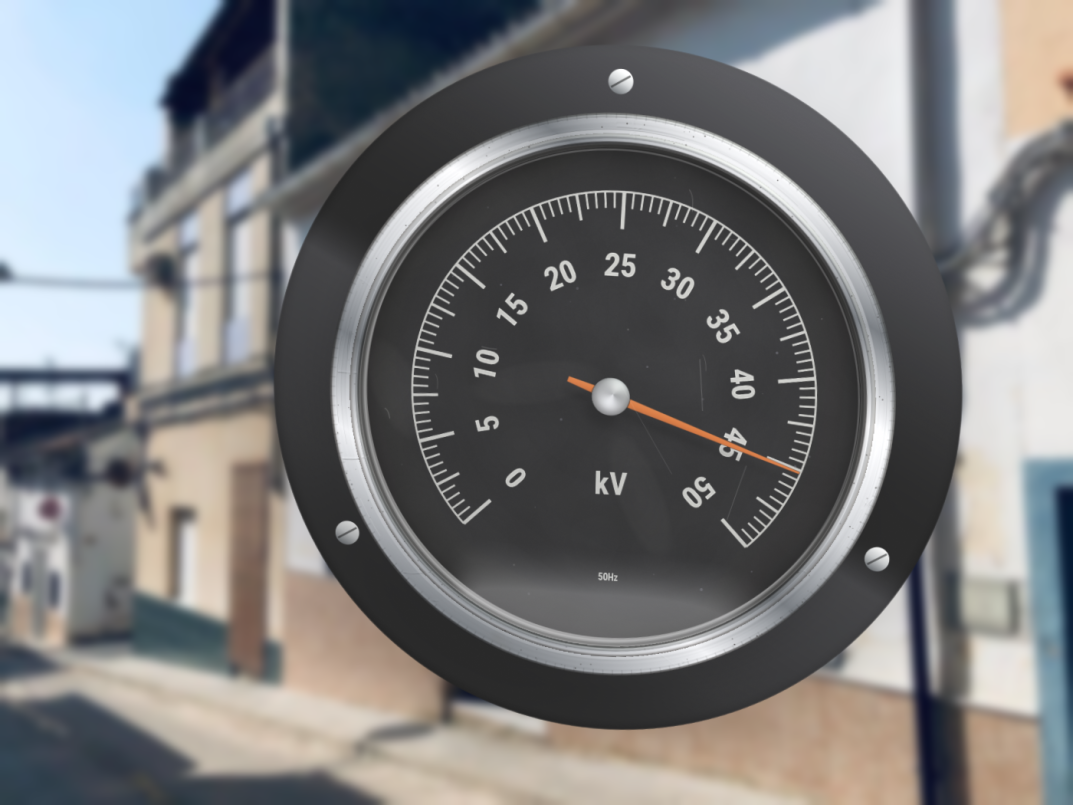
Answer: 45 kV
